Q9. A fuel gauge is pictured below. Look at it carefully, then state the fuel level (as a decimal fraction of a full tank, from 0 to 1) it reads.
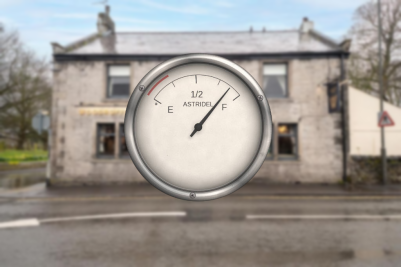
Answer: 0.875
